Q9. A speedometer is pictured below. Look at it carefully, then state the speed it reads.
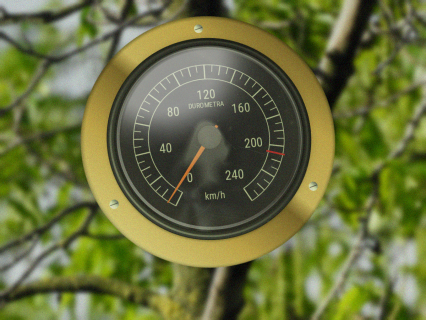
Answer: 5 km/h
